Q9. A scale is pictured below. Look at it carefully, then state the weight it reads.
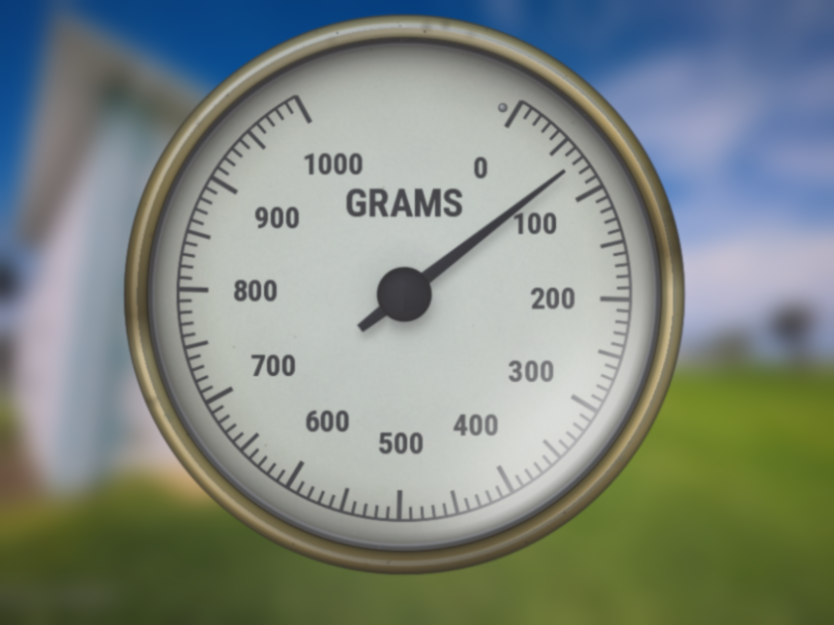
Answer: 70 g
